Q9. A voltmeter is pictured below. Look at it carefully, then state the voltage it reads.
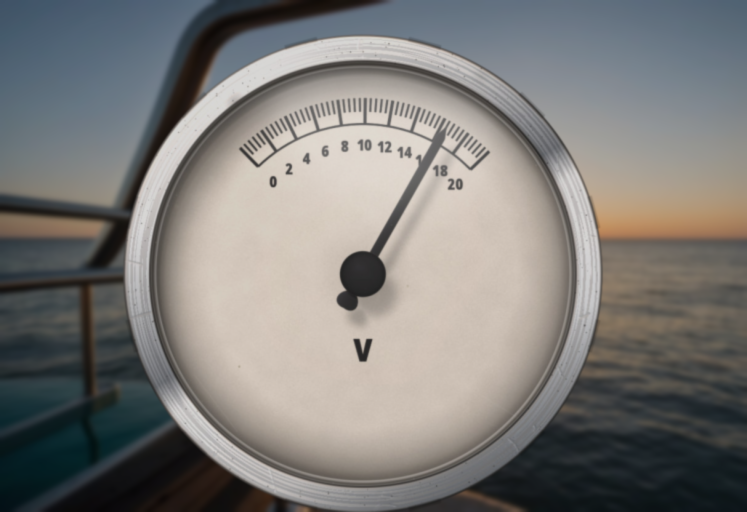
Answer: 16.4 V
